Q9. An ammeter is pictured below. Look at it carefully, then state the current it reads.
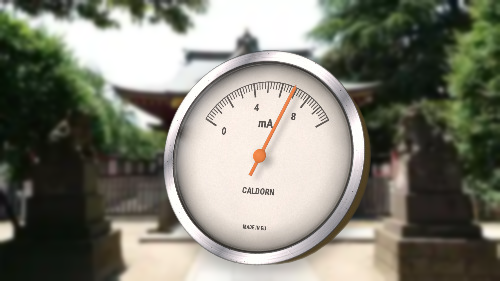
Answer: 7 mA
